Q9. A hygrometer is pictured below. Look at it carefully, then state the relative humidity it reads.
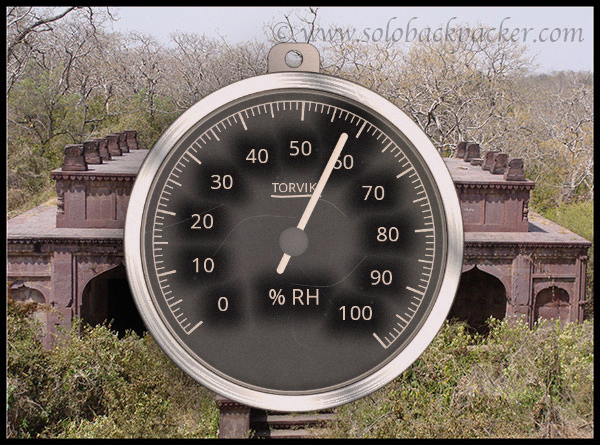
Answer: 58 %
